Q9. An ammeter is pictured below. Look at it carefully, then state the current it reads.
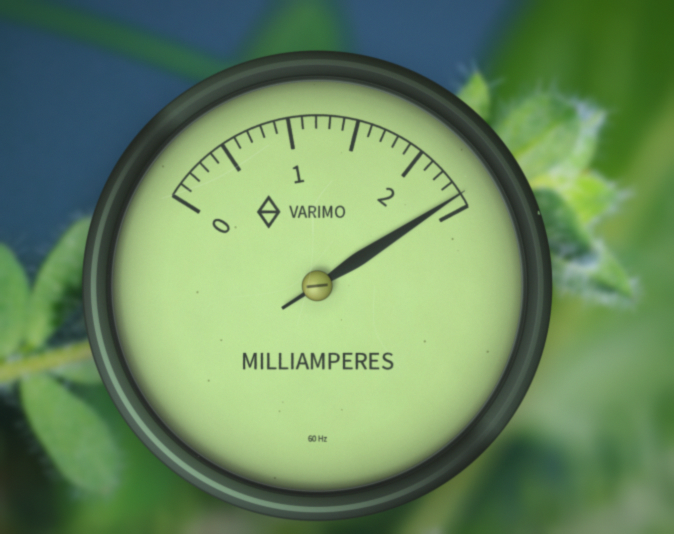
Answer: 2.4 mA
